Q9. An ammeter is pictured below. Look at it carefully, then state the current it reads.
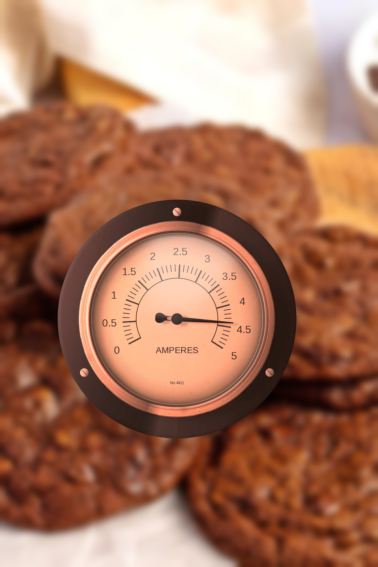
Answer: 4.4 A
